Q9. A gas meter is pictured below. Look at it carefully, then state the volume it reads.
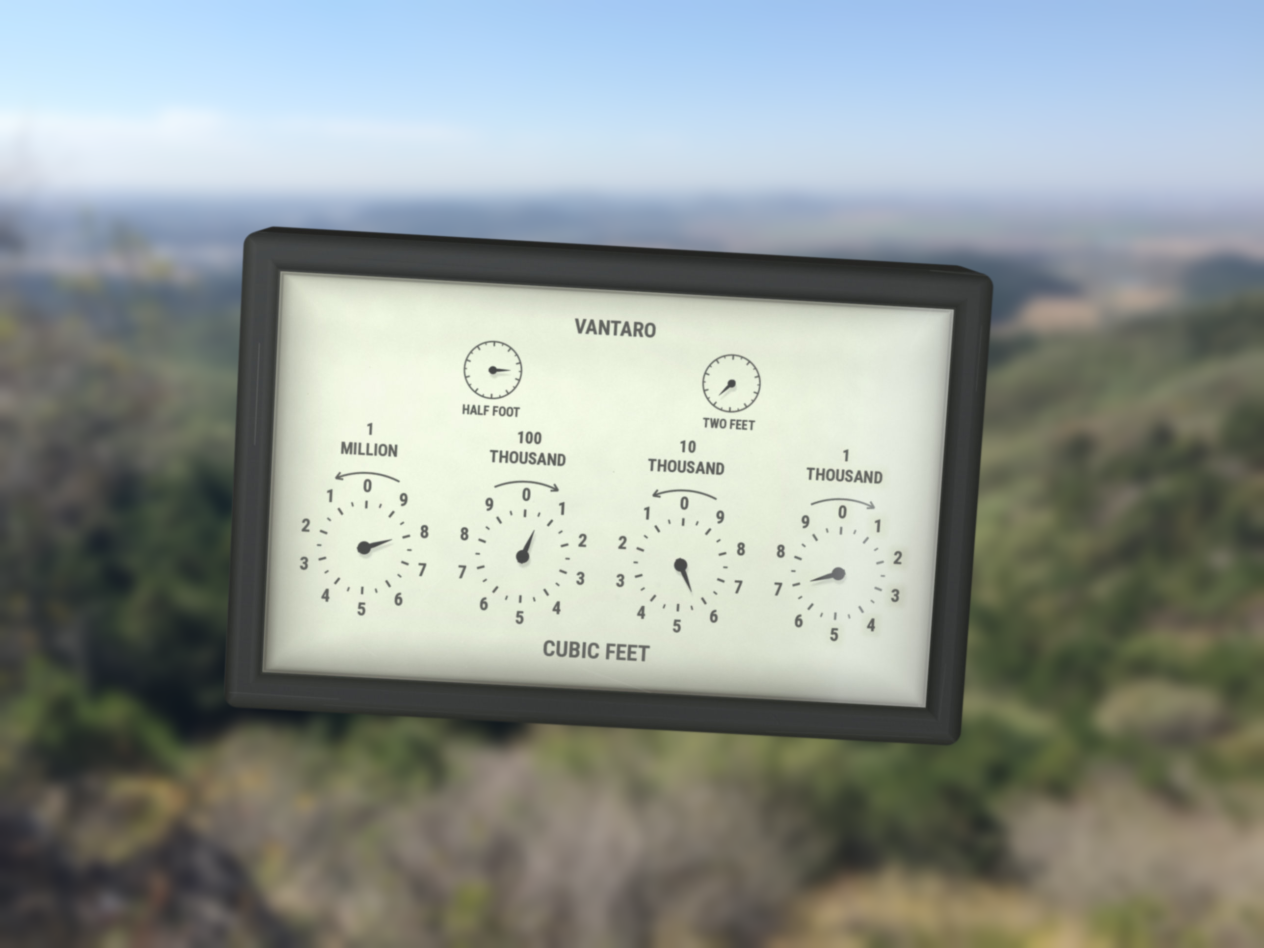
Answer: 805700 ft³
